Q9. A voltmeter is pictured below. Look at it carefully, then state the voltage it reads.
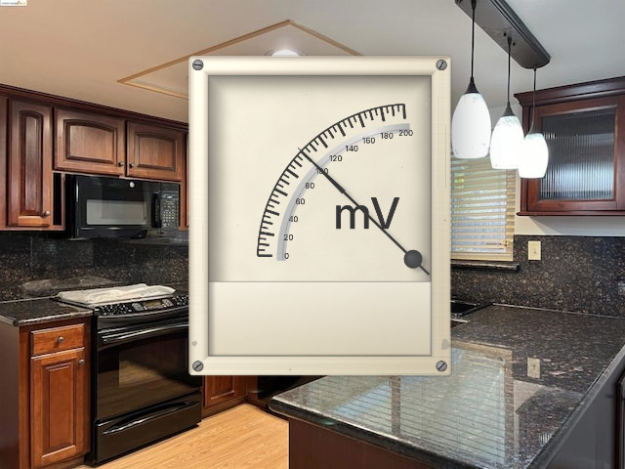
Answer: 100 mV
